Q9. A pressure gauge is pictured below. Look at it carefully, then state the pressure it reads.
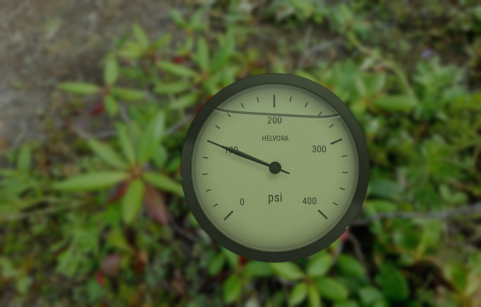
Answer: 100 psi
